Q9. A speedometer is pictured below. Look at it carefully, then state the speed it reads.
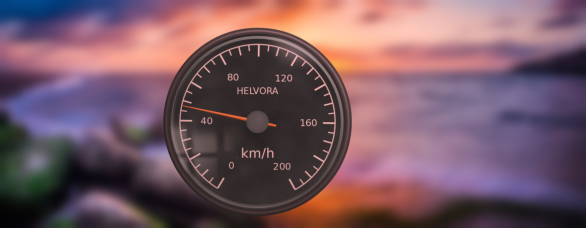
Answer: 47.5 km/h
